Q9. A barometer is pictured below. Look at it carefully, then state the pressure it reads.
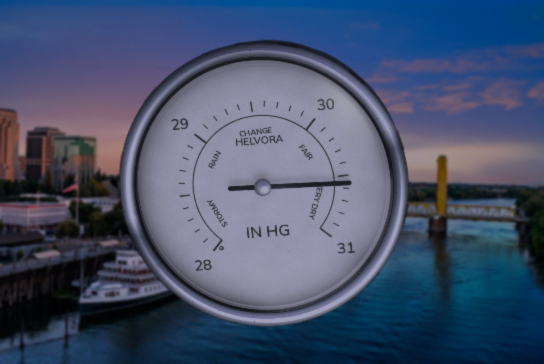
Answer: 30.55 inHg
